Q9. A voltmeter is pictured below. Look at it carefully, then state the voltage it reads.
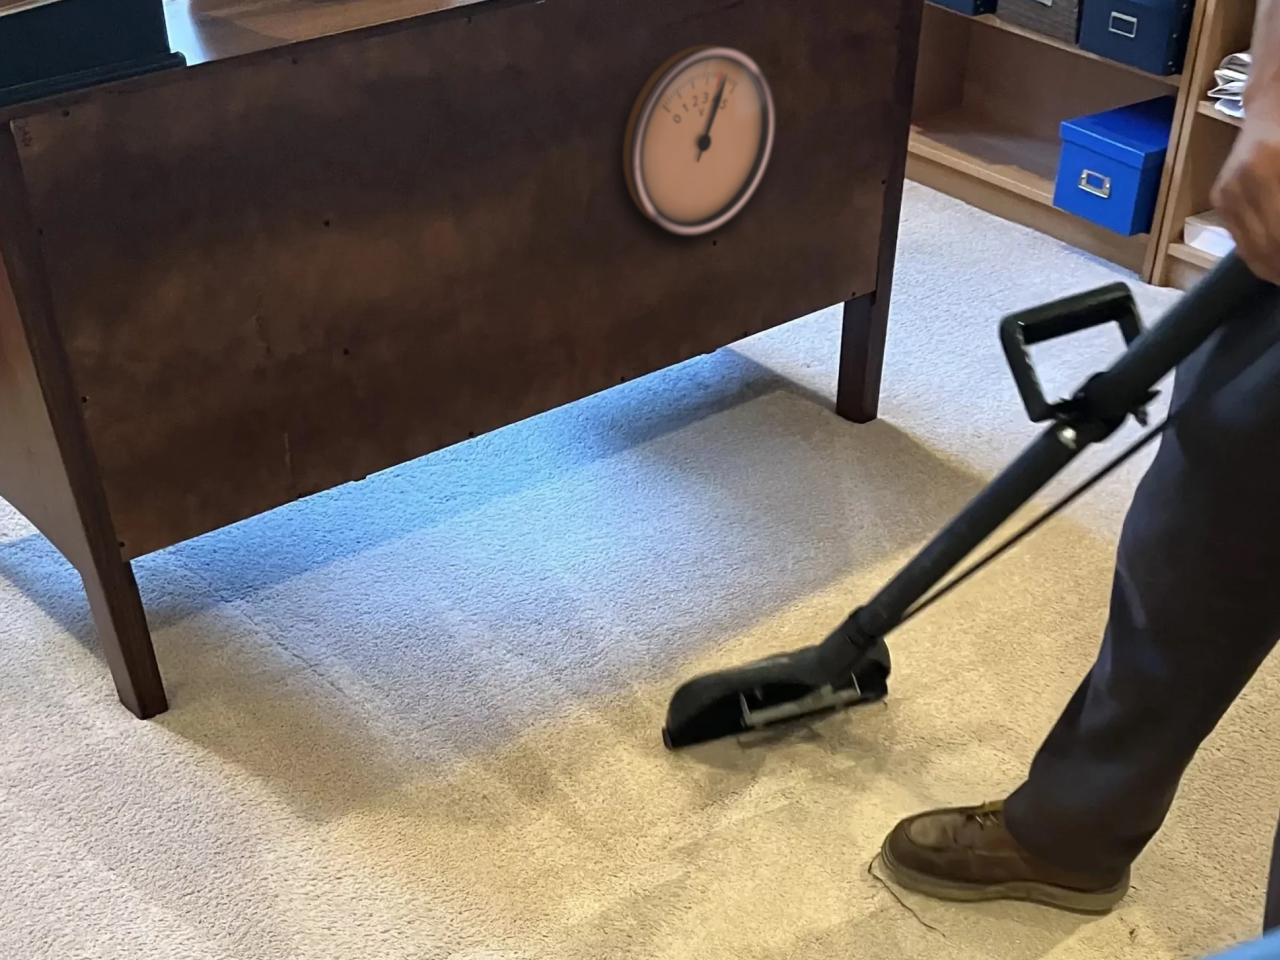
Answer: 4 V
